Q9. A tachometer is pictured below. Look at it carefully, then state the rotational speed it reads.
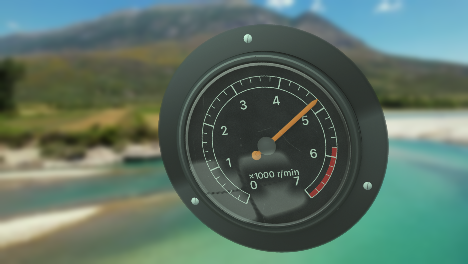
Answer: 4800 rpm
